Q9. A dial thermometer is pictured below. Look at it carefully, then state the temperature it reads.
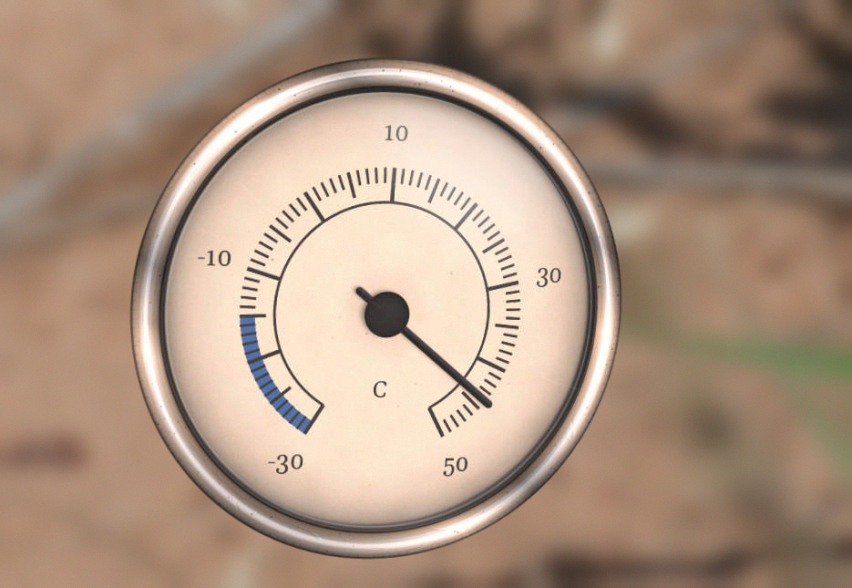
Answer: 44 °C
